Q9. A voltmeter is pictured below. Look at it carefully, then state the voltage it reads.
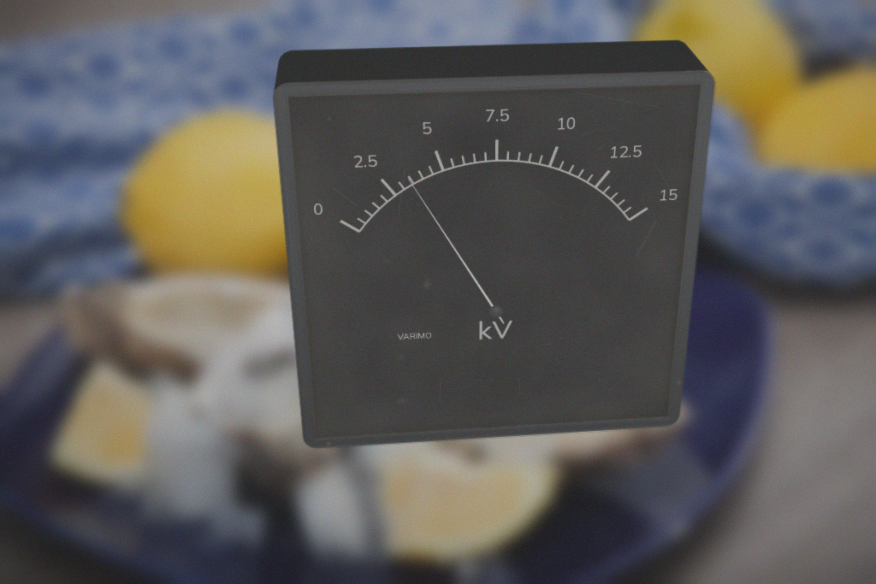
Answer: 3.5 kV
